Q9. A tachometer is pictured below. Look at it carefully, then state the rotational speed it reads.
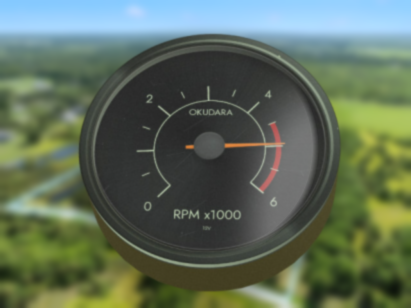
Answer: 5000 rpm
